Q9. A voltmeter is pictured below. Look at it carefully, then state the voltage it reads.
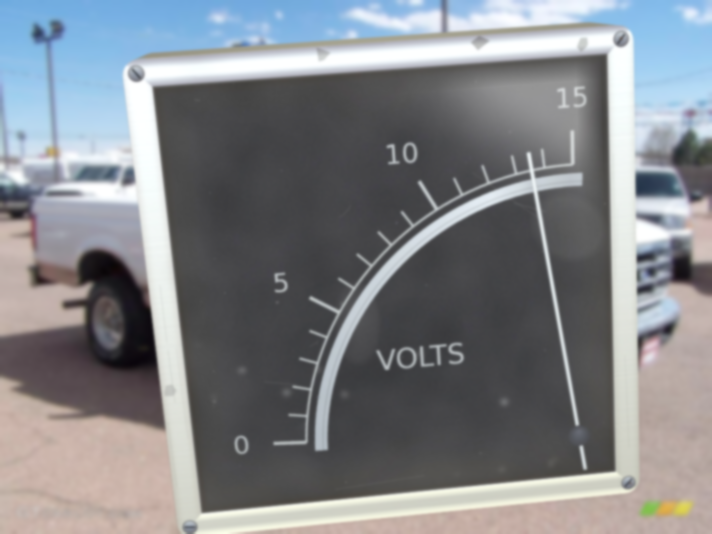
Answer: 13.5 V
